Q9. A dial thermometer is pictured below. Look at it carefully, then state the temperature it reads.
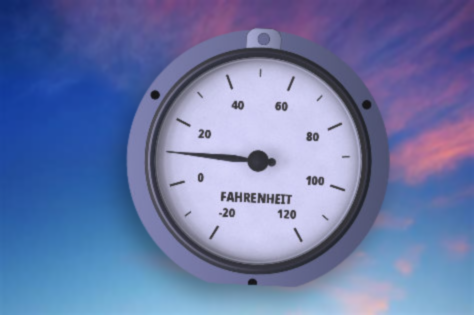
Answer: 10 °F
